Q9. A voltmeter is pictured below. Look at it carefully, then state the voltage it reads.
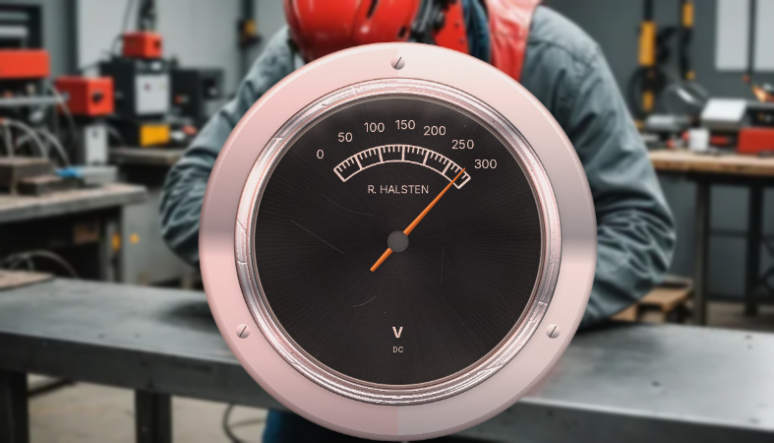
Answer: 280 V
